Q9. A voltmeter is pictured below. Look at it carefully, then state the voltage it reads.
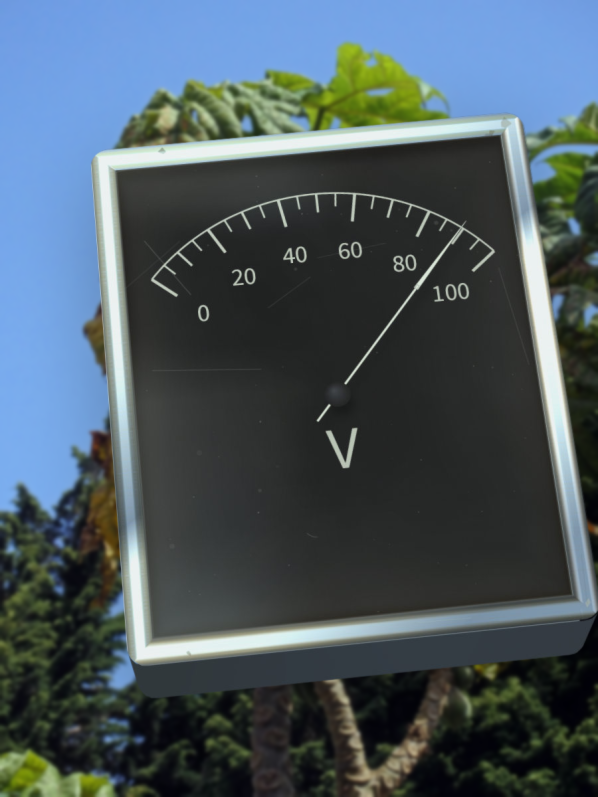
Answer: 90 V
